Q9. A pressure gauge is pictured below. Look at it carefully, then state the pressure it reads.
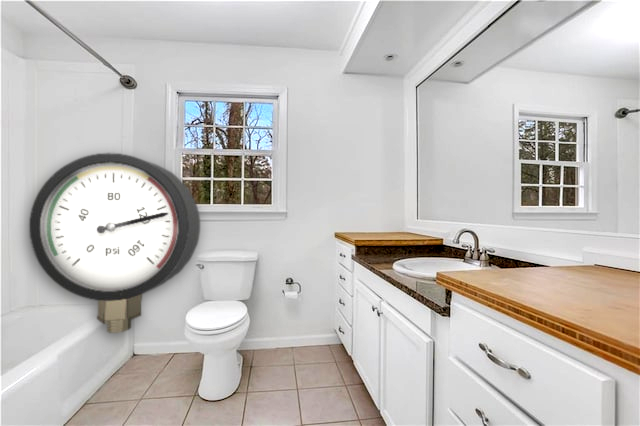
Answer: 125 psi
